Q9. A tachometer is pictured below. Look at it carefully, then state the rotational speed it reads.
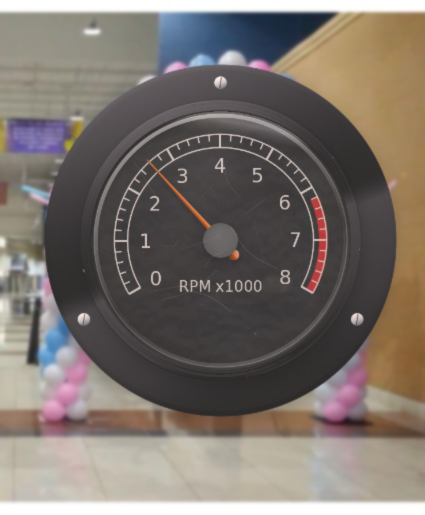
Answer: 2600 rpm
